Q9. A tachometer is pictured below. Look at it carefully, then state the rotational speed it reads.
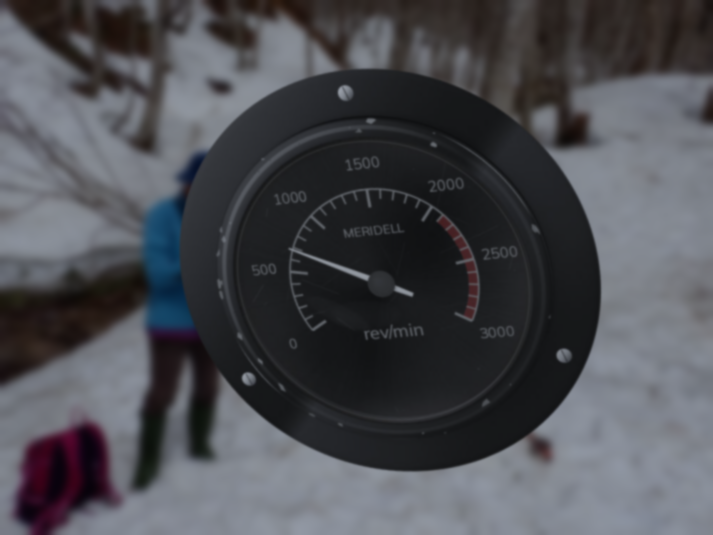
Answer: 700 rpm
